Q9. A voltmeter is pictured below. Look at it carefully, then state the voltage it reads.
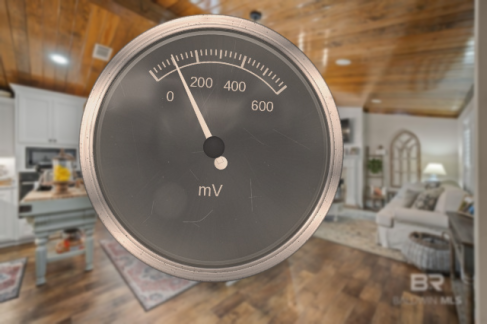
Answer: 100 mV
